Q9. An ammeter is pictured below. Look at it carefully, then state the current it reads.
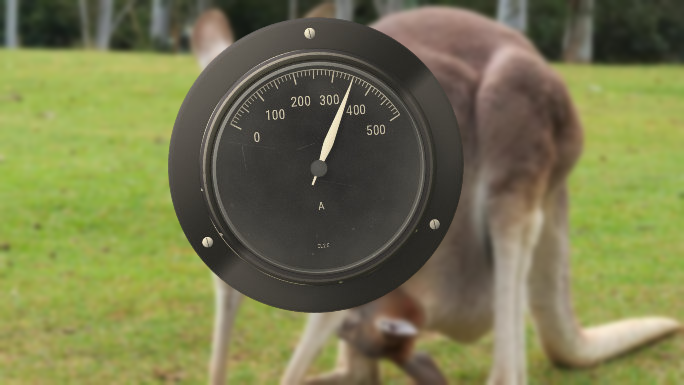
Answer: 350 A
